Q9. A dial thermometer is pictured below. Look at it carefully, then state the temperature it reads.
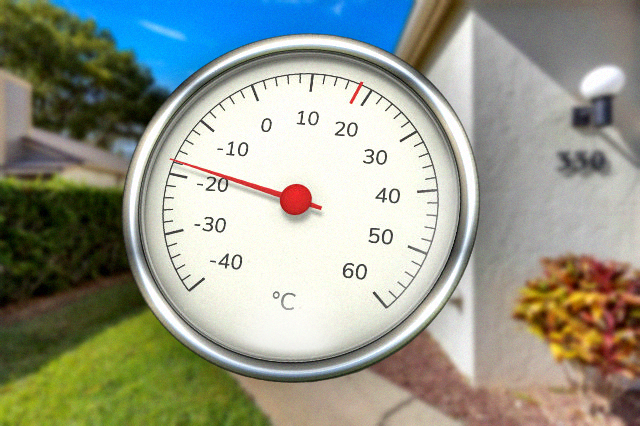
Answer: -18 °C
